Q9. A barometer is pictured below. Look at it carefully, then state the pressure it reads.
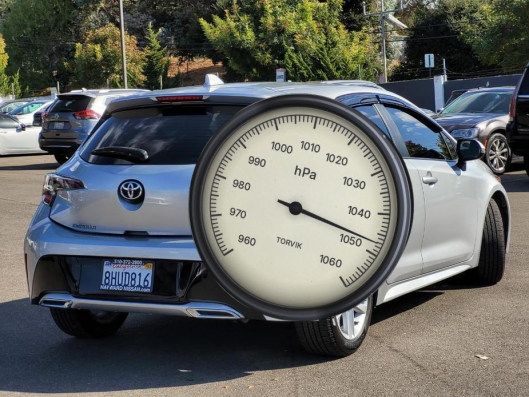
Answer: 1047 hPa
